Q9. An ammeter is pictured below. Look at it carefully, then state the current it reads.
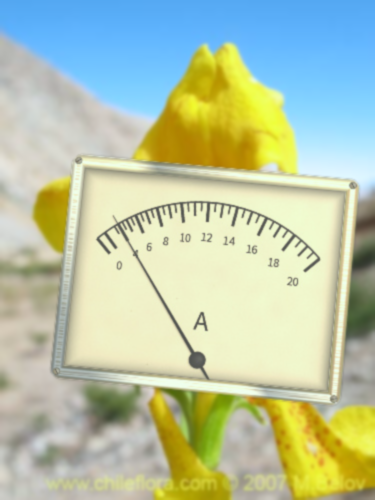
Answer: 4 A
